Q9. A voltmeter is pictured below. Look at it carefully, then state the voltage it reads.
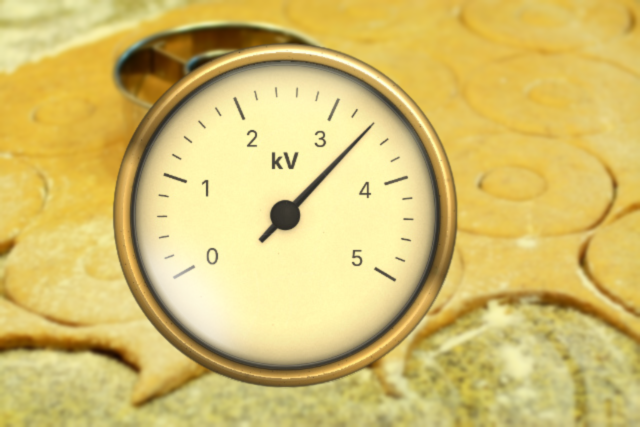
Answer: 3.4 kV
